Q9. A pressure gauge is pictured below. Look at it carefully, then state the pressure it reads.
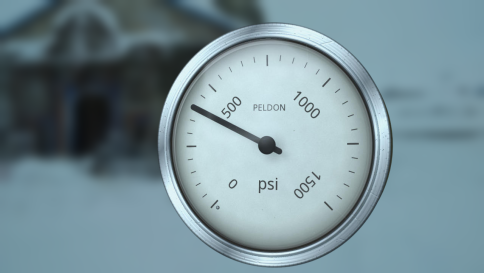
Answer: 400 psi
